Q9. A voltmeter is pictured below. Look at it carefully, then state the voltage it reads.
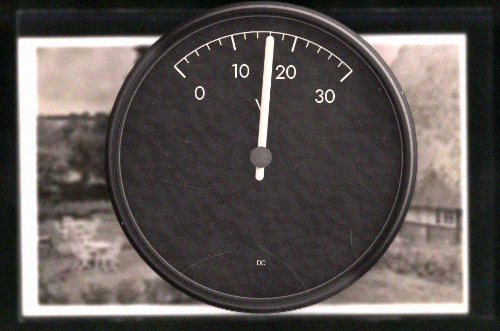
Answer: 16 V
